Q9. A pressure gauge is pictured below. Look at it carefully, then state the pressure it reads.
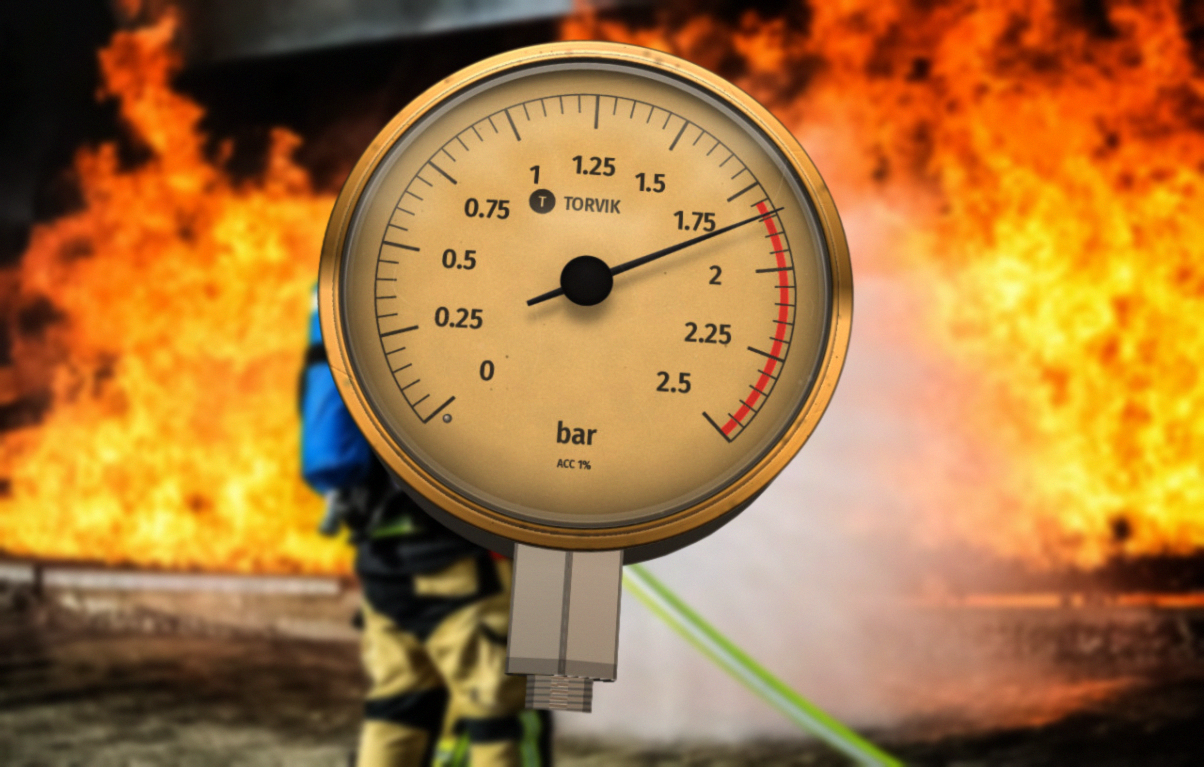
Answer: 1.85 bar
